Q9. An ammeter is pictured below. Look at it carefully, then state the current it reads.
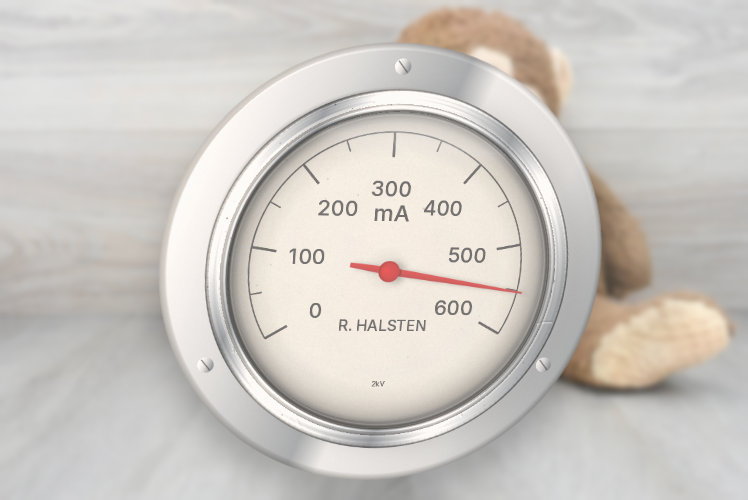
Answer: 550 mA
